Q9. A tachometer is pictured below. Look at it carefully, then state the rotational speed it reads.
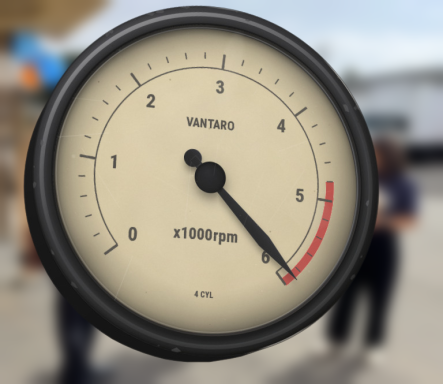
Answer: 5900 rpm
